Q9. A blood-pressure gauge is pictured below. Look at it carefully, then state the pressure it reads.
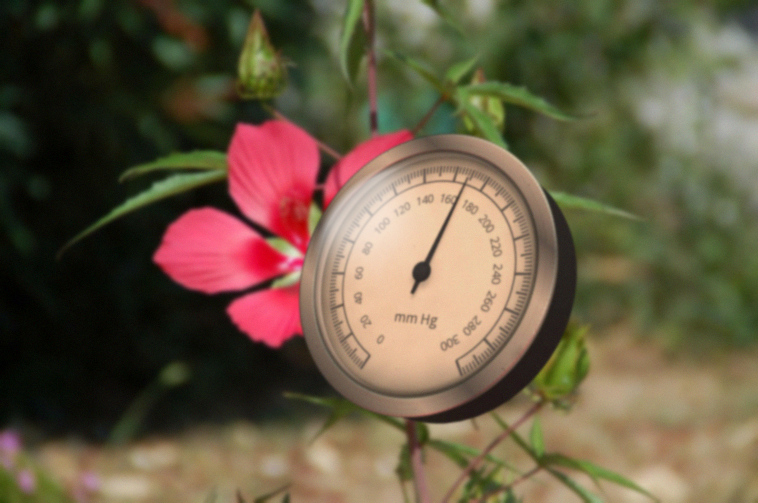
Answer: 170 mmHg
